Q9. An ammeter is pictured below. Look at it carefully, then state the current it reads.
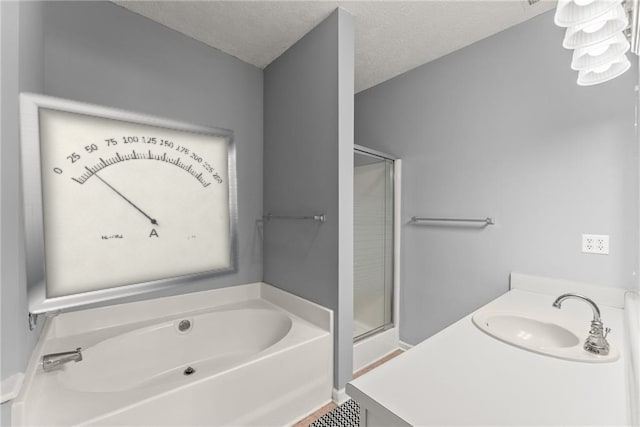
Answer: 25 A
